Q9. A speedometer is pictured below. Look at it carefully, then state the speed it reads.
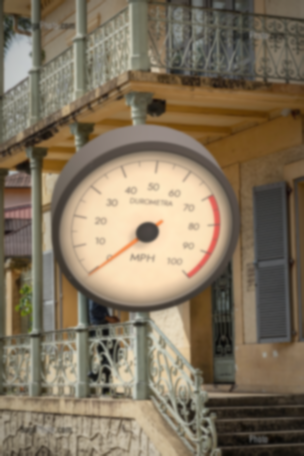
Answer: 0 mph
